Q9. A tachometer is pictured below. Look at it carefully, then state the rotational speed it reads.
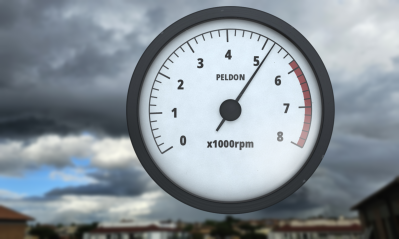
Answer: 5200 rpm
